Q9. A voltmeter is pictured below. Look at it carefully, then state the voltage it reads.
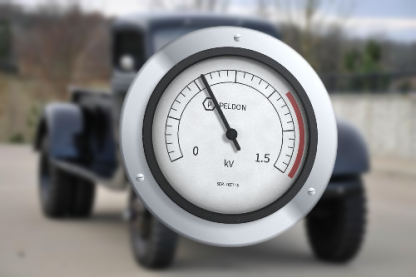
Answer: 0.55 kV
